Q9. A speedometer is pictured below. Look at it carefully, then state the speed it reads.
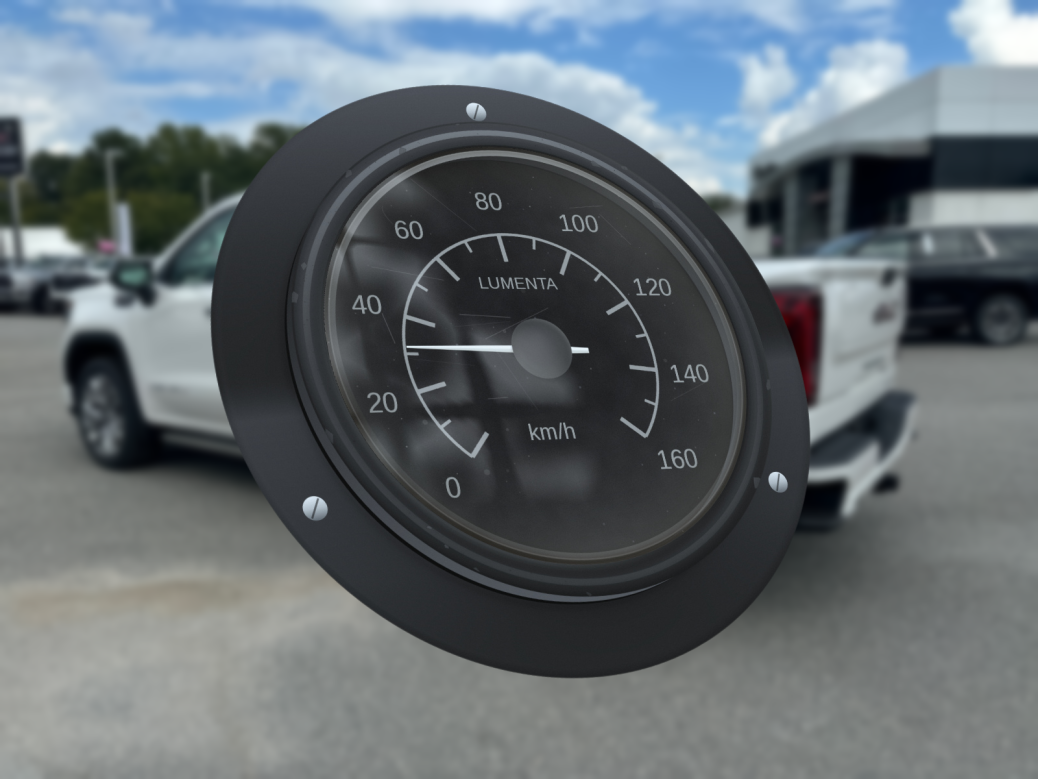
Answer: 30 km/h
